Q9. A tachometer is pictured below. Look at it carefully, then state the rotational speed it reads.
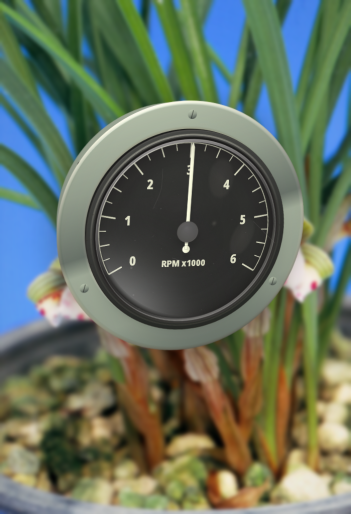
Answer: 3000 rpm
